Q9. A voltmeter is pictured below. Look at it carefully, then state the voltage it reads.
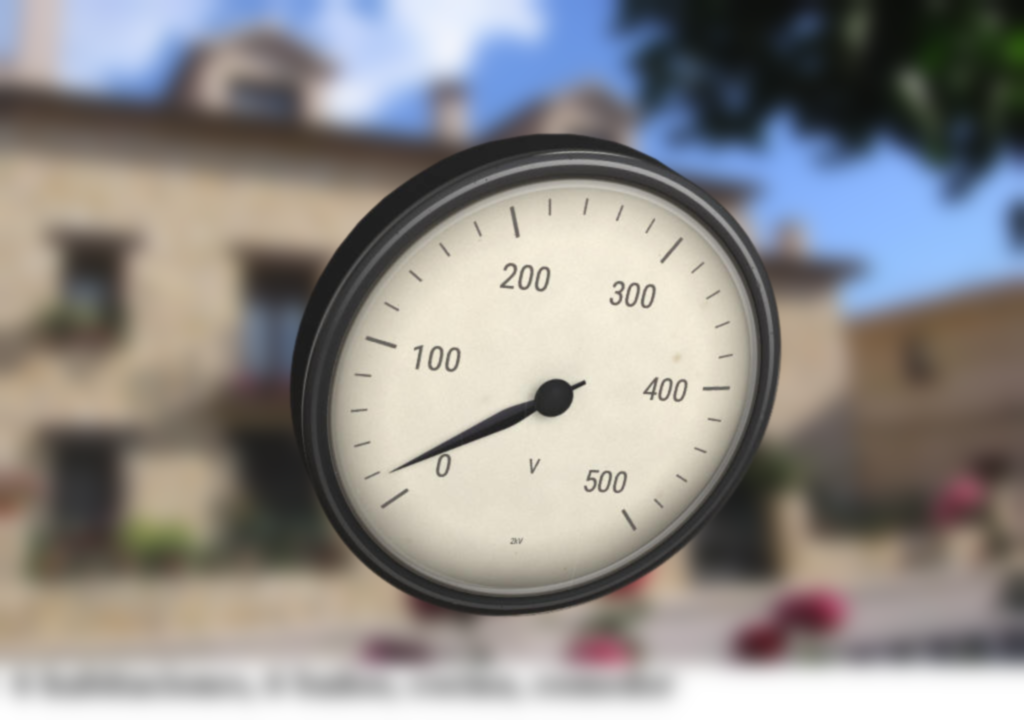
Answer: 20 V
